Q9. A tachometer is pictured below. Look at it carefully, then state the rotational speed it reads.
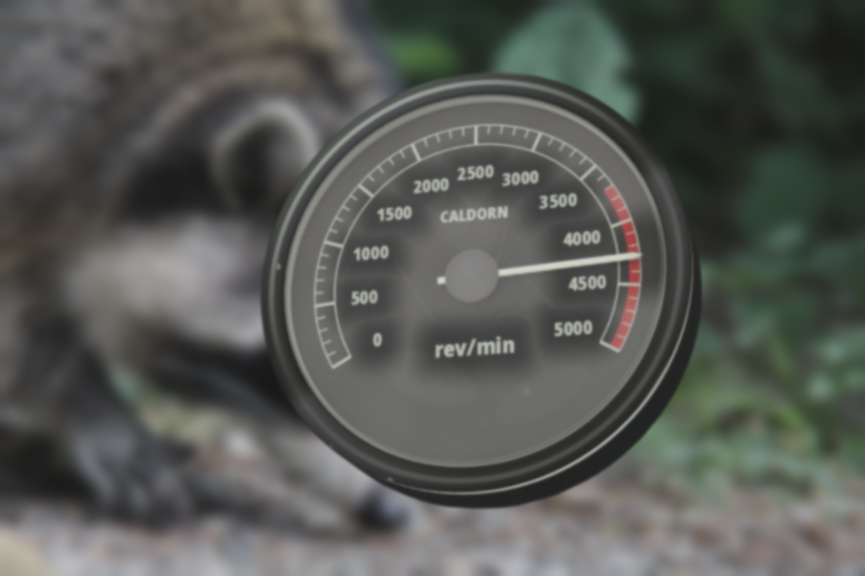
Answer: 4300 rpm
